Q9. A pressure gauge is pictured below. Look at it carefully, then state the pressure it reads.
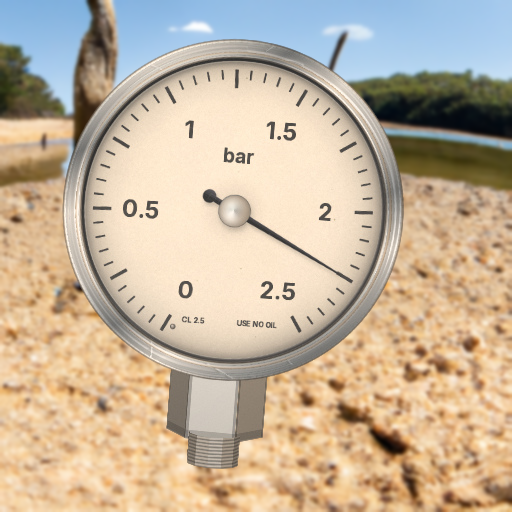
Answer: 2.25 bar
